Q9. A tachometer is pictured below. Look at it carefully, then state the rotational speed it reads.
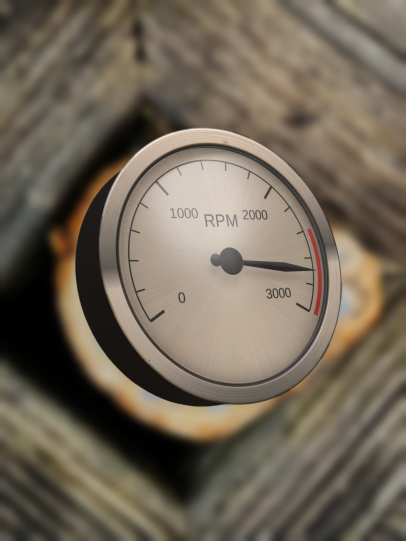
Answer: 2700 rpm
